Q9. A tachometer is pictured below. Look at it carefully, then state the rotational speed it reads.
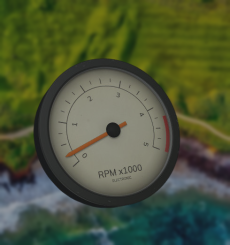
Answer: 250 rpm
